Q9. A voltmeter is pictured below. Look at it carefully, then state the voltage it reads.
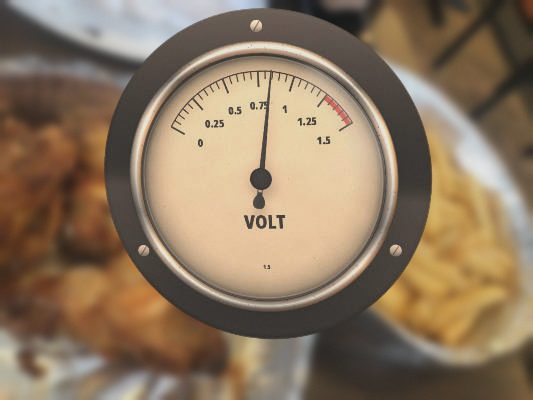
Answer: 0.85 V
